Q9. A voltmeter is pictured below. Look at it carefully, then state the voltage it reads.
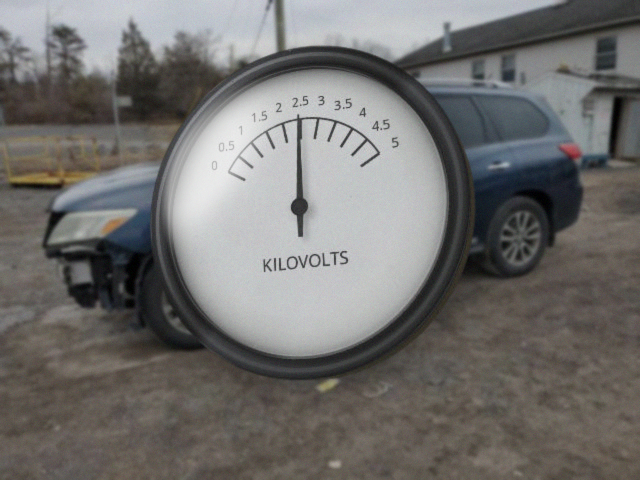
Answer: 2.5 kV
